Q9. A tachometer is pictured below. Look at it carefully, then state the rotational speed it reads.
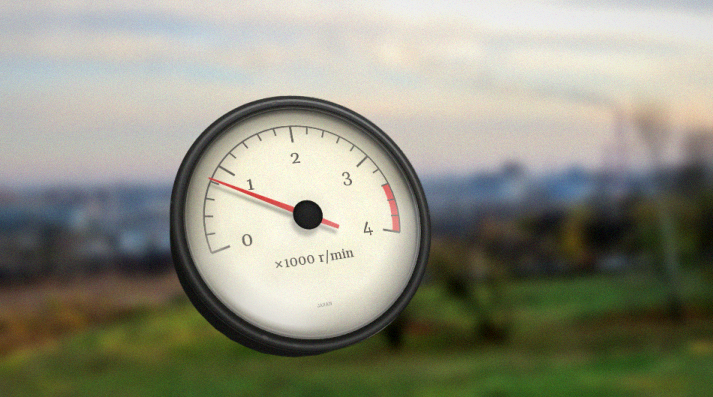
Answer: 800 rpm
